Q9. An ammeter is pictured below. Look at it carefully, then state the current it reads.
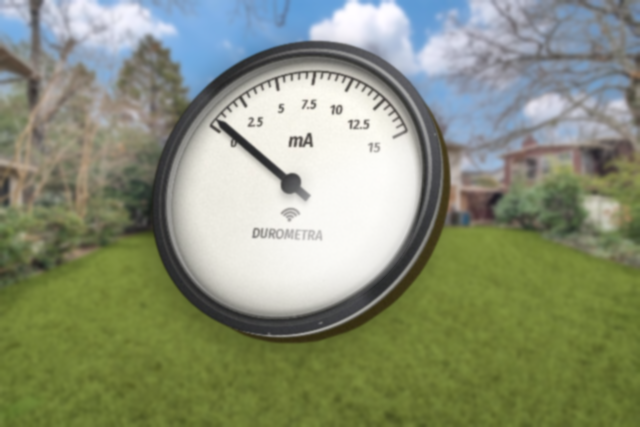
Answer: 0.5 mA
